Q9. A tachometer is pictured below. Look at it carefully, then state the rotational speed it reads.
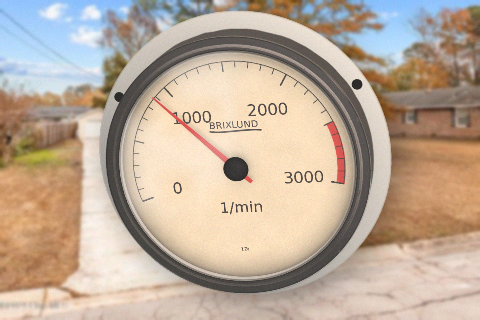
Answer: 900 rpm
